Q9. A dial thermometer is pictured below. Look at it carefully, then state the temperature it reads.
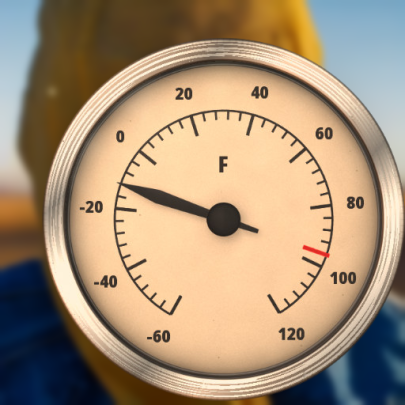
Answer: -12 °F
